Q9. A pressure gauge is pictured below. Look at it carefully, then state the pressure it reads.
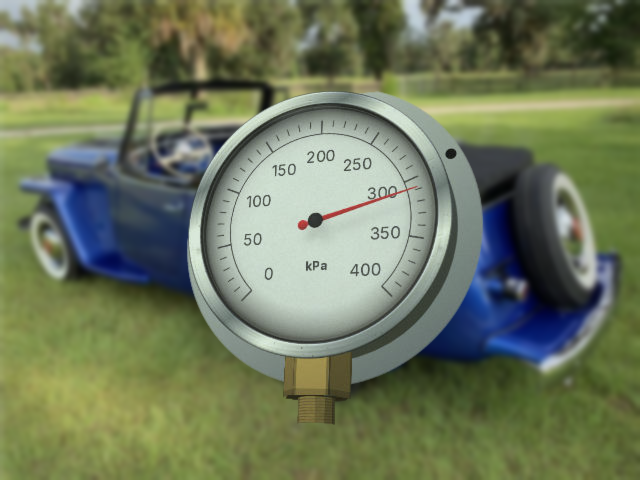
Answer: 310 kPa
